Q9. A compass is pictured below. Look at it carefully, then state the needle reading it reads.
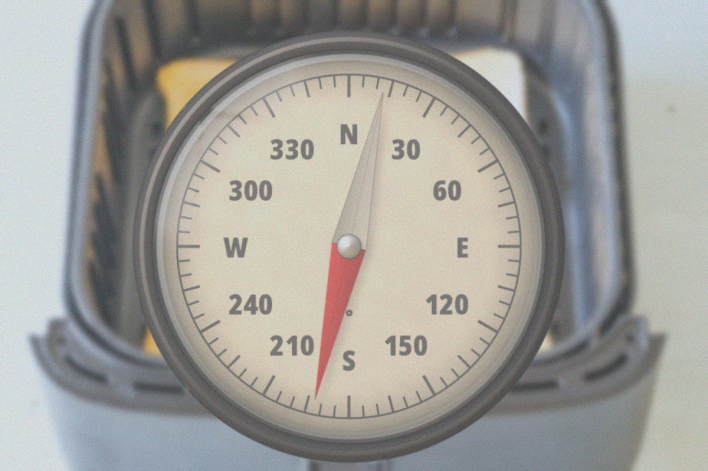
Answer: 192.5 °
